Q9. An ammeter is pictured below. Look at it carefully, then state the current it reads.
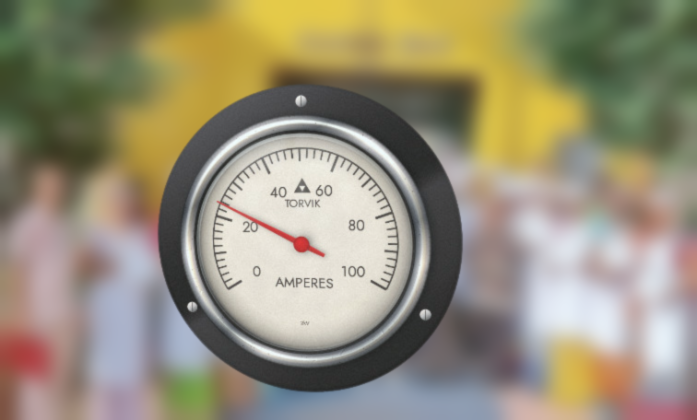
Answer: 24 A
